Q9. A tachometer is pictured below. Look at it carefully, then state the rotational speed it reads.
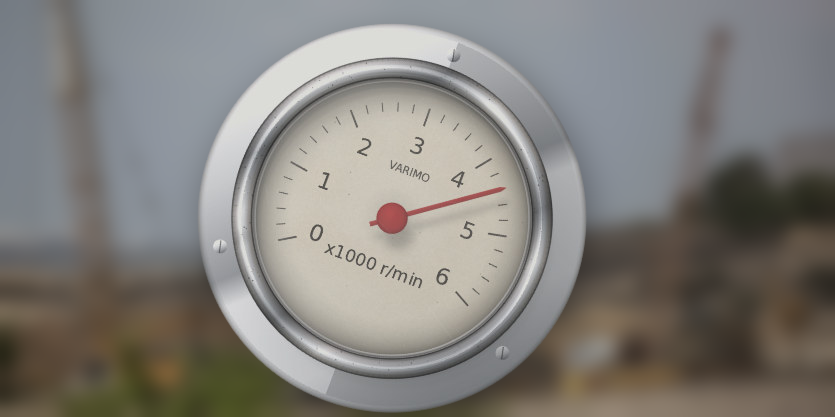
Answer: 4400 rpm
